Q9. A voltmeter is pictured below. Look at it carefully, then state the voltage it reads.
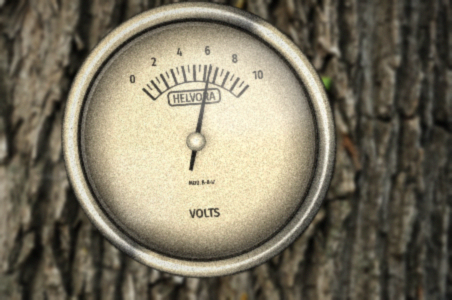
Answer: 6.5 V
